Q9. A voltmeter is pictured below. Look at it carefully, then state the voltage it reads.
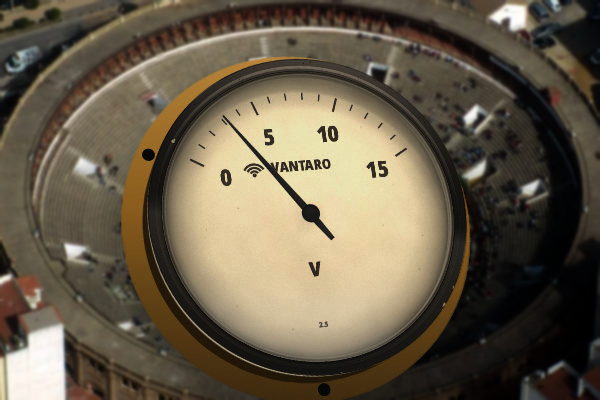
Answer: 3 V
